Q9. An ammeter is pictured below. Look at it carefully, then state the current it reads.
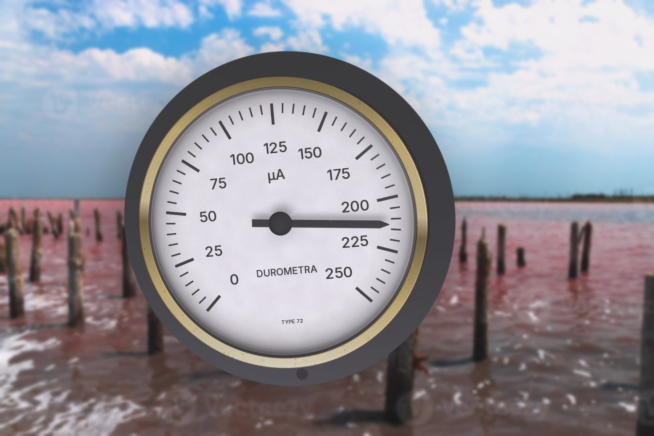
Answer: 212.5 µA
